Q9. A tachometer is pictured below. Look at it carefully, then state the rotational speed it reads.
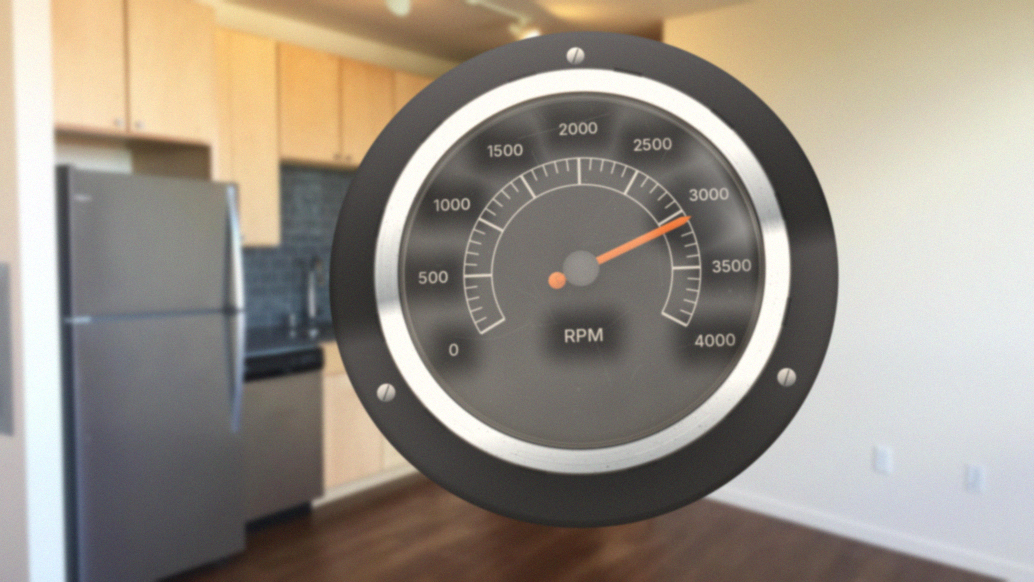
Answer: 3100 rpm
